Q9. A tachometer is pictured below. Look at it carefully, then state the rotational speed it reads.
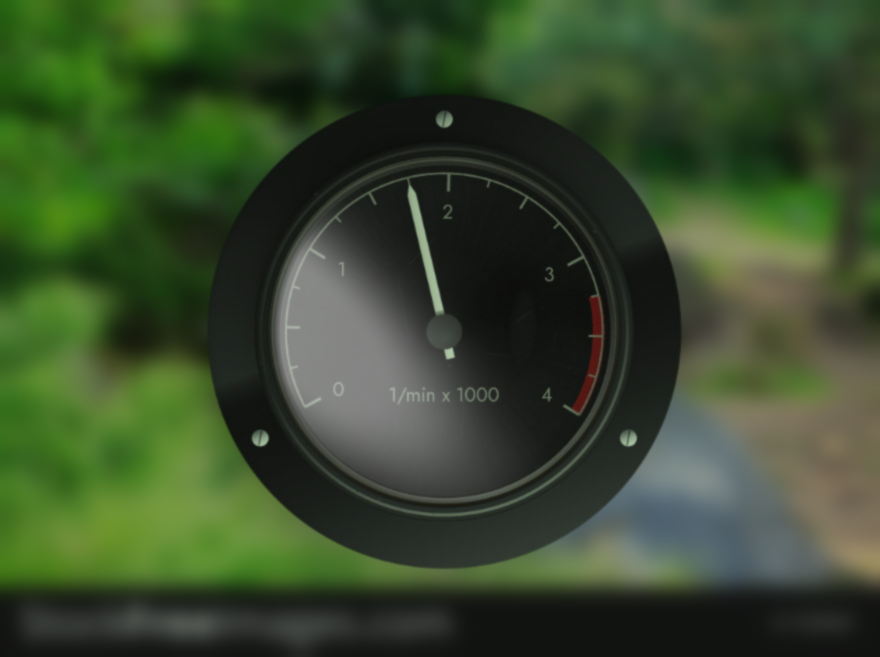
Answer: 1750 rpm
